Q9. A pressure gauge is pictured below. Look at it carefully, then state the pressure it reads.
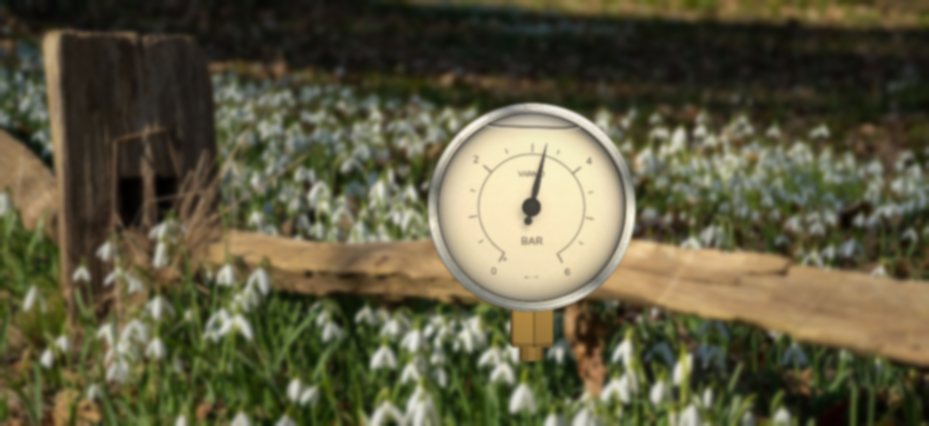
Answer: 3.25 bar
